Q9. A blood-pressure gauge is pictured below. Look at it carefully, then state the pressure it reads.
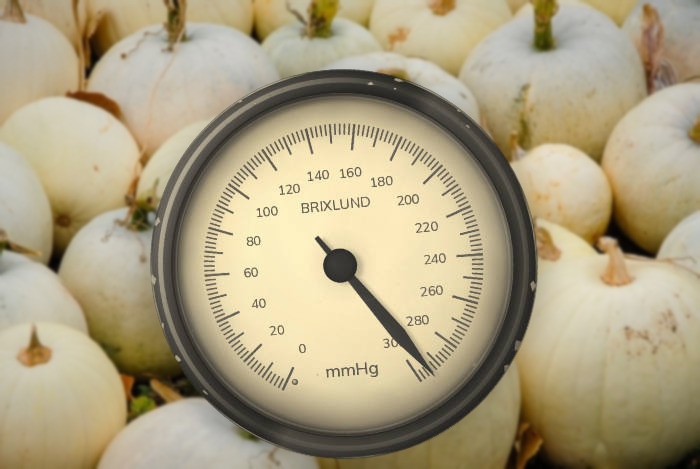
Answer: 294 mmHg
